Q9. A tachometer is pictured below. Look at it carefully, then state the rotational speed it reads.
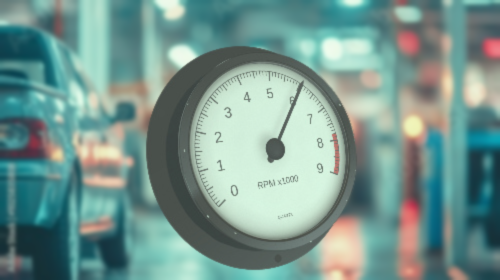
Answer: 6000 rpm
